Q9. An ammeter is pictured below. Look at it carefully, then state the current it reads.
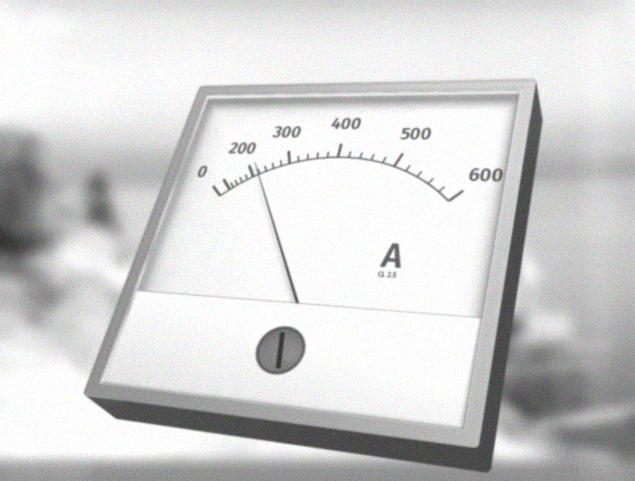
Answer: 220 A
